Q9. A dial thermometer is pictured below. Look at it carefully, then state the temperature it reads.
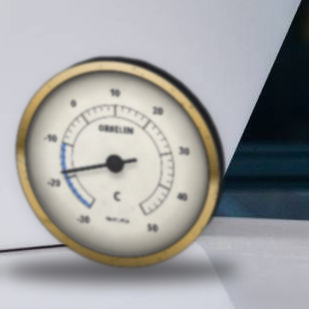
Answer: -18 °C
